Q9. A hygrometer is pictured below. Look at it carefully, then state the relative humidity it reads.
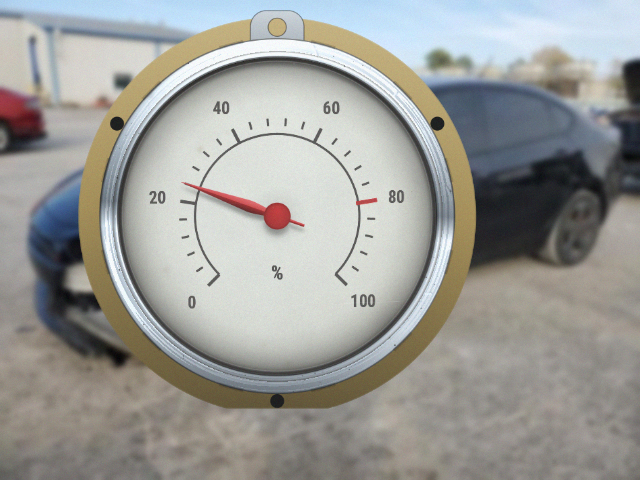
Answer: 24 %
